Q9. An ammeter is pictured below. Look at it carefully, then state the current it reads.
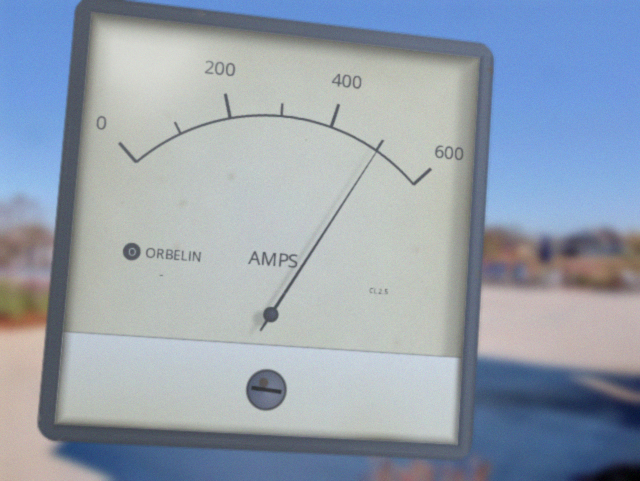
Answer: 500 A
